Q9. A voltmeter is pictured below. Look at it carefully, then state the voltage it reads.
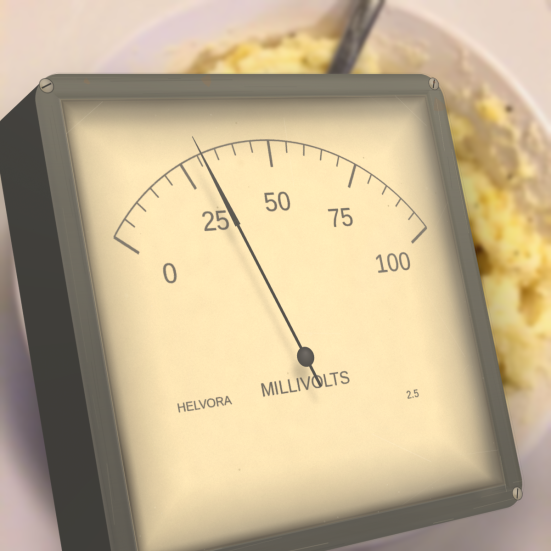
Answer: 30 mV
